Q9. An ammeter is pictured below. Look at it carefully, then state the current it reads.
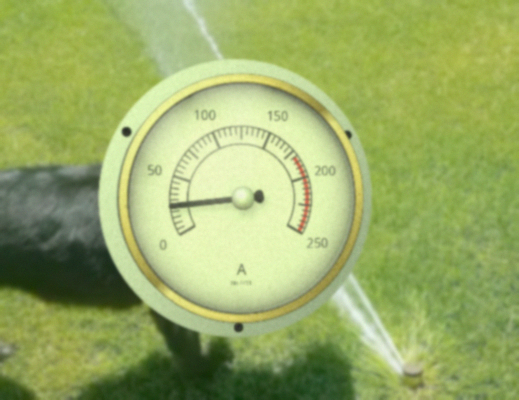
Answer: 25 A
